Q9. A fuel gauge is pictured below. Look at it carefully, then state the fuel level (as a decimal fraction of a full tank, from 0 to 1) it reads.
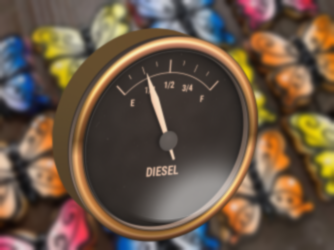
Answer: 0.25
